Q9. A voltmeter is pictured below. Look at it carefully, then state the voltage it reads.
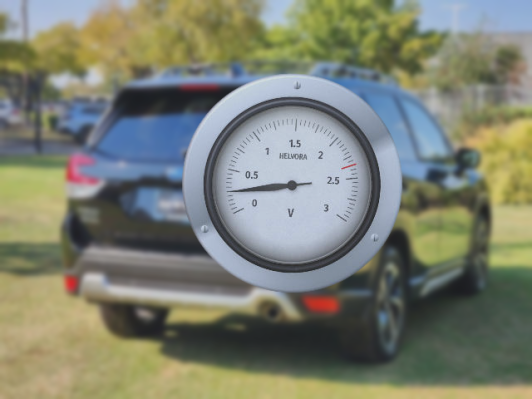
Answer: 0.25 V
